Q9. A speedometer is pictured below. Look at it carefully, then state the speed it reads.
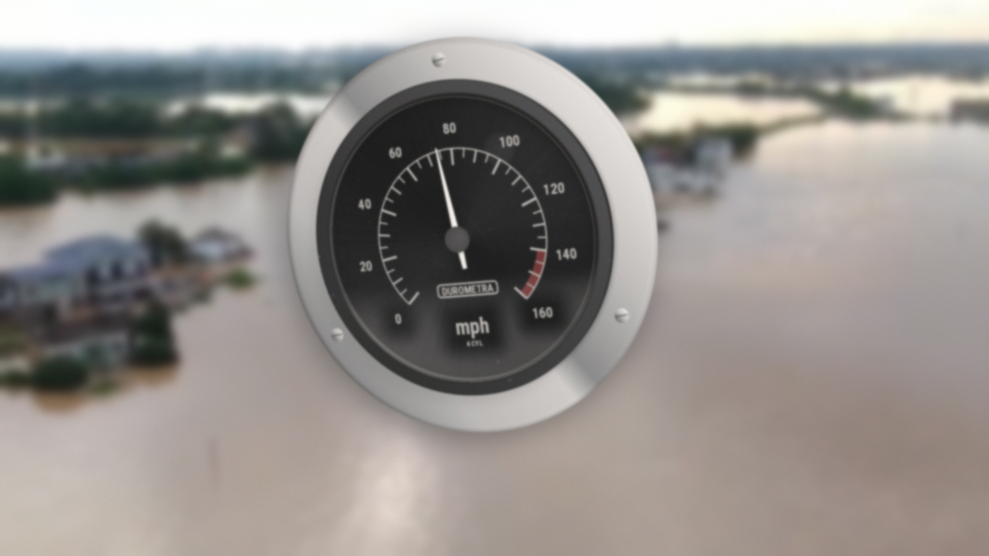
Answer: 75 mph
